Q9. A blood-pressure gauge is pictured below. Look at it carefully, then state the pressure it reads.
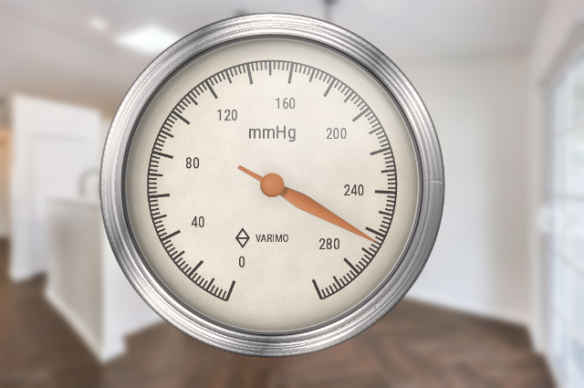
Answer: 264 mmHg
